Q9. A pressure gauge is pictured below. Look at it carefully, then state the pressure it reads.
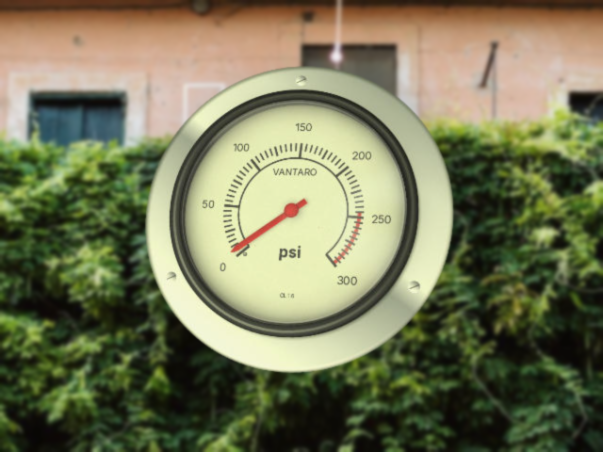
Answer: 5 psi
